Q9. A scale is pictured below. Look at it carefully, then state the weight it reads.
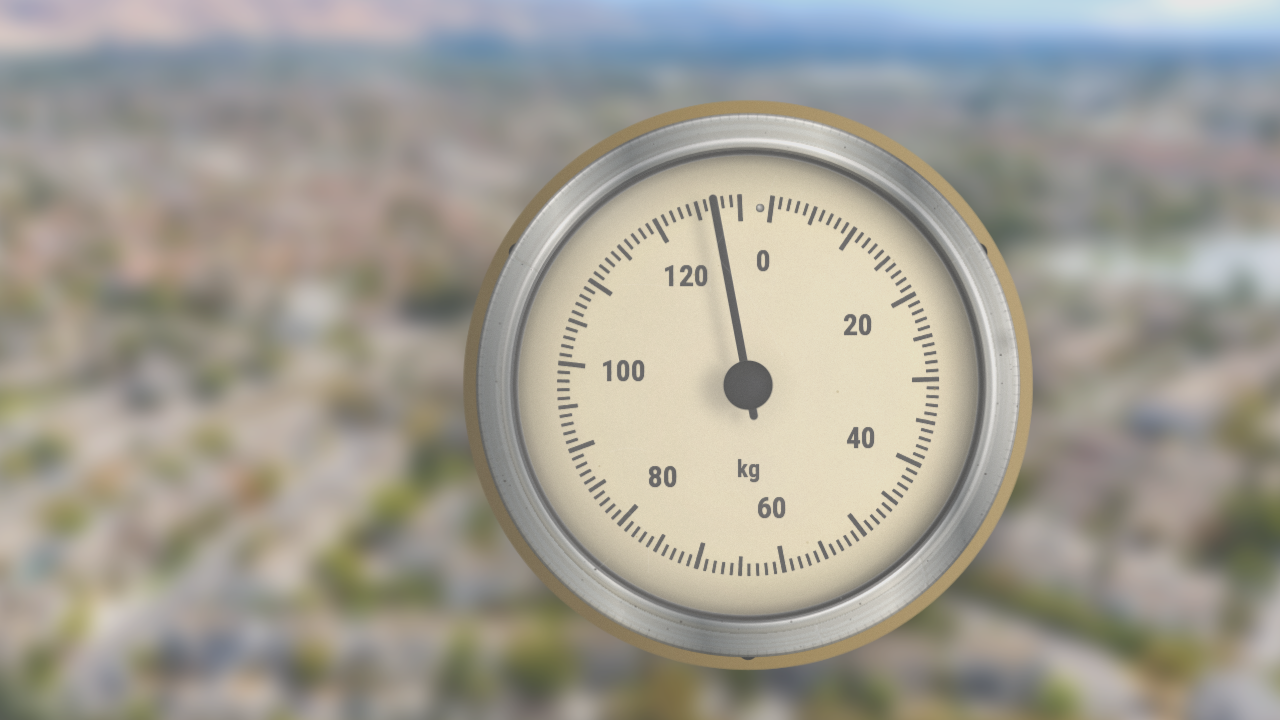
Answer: 127 kg
